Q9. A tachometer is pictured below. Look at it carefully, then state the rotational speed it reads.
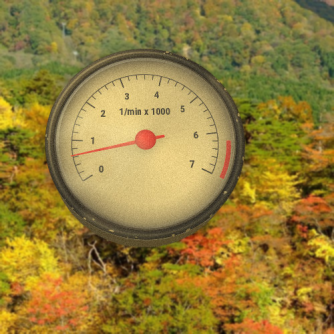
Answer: 600 rpm
